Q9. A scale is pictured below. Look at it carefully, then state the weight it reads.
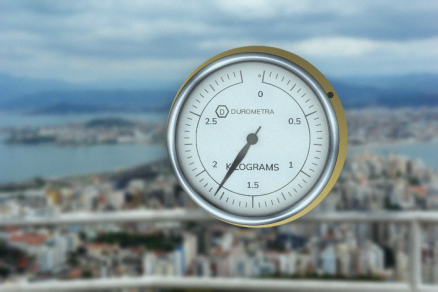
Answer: 1.8 kg
